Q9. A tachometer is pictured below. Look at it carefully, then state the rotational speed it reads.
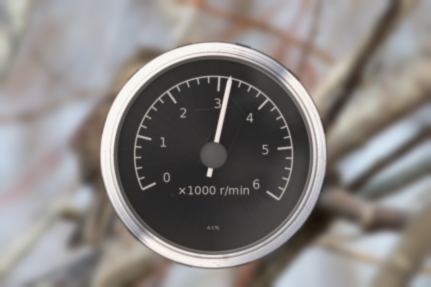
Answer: 3200 rpm
